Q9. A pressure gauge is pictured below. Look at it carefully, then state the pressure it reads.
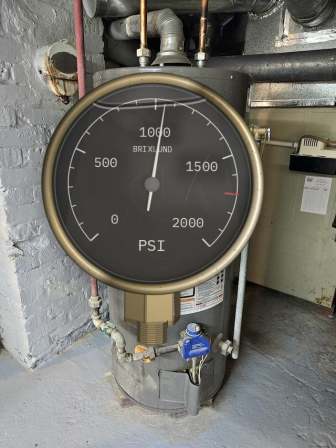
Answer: 1050 psi
